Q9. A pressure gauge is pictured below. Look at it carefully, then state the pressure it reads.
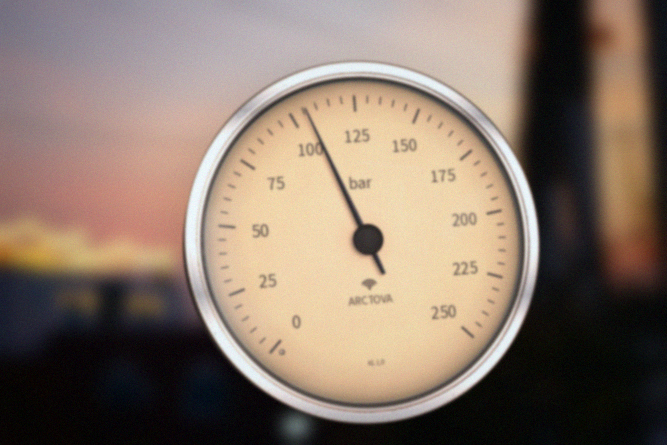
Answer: 105 bar
